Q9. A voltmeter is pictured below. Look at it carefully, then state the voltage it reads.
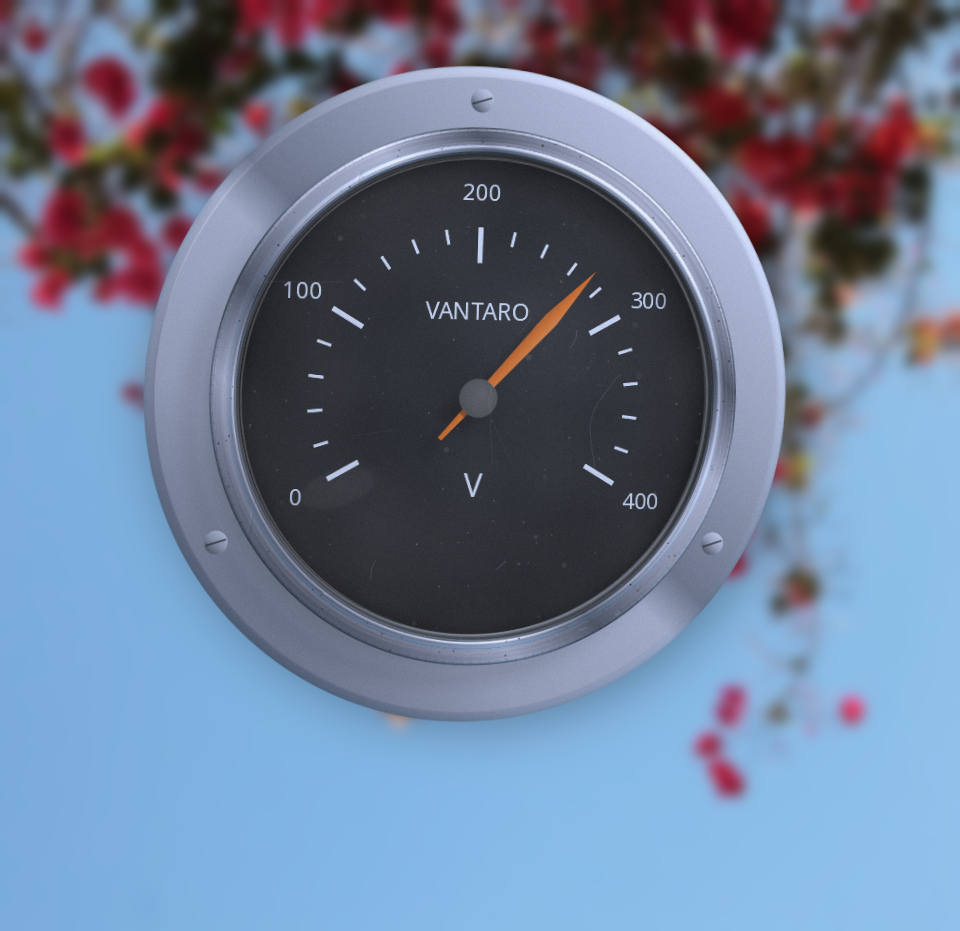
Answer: 270 V
